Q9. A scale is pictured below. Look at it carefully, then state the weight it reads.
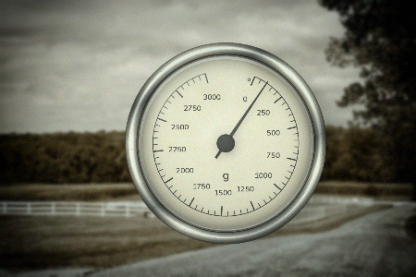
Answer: 100 g
